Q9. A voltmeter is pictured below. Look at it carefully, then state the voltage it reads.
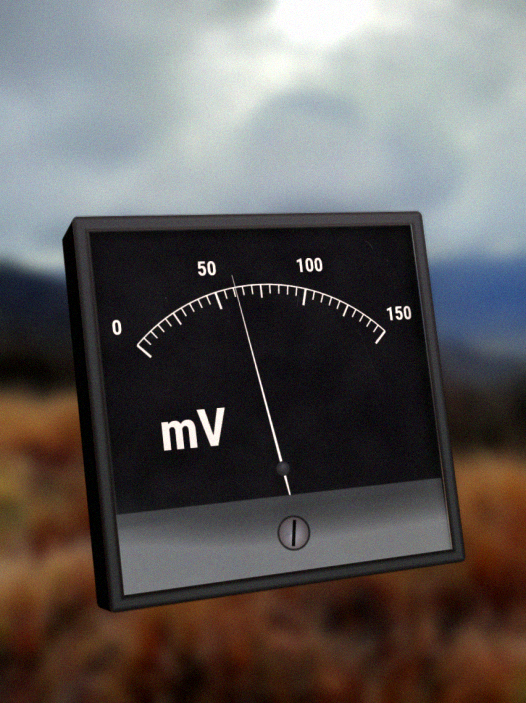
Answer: 60 mV
